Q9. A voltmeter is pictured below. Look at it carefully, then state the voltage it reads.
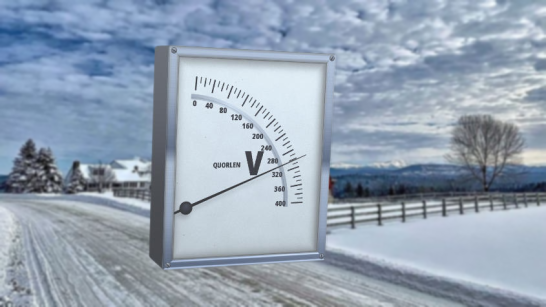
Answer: 300 V
